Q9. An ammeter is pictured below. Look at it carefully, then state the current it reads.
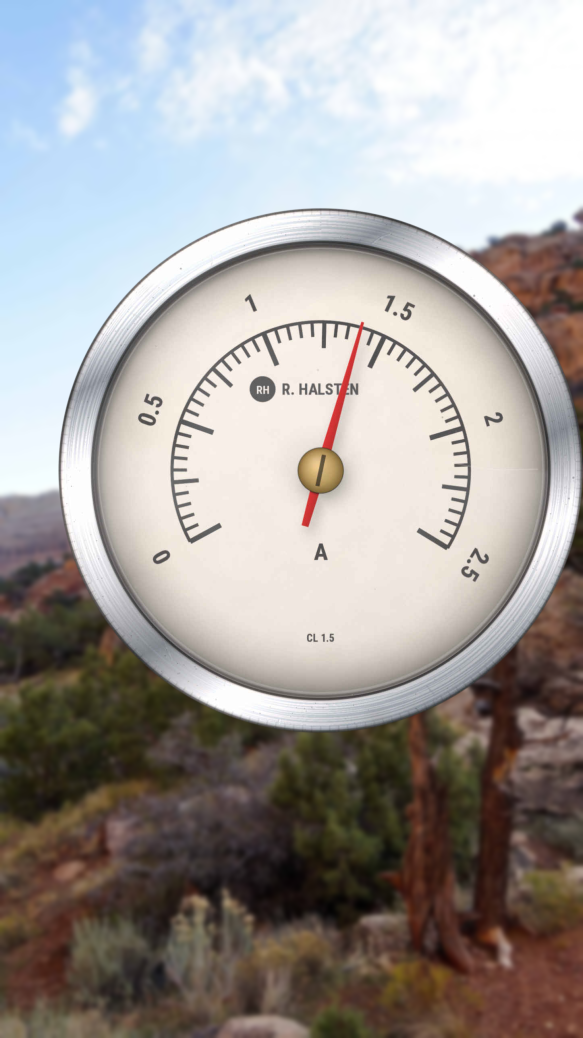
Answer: 1.4 A
